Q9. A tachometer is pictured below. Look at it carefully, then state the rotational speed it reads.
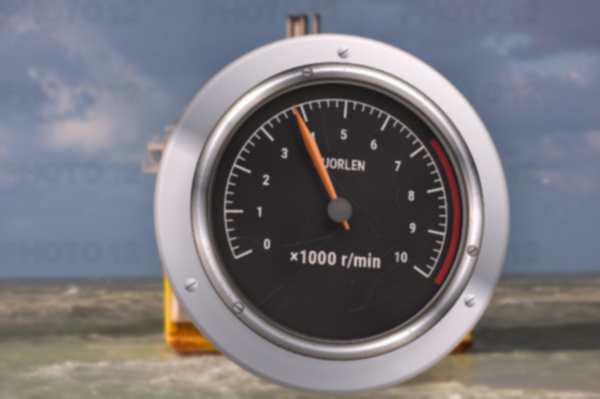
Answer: 3800 rpm
